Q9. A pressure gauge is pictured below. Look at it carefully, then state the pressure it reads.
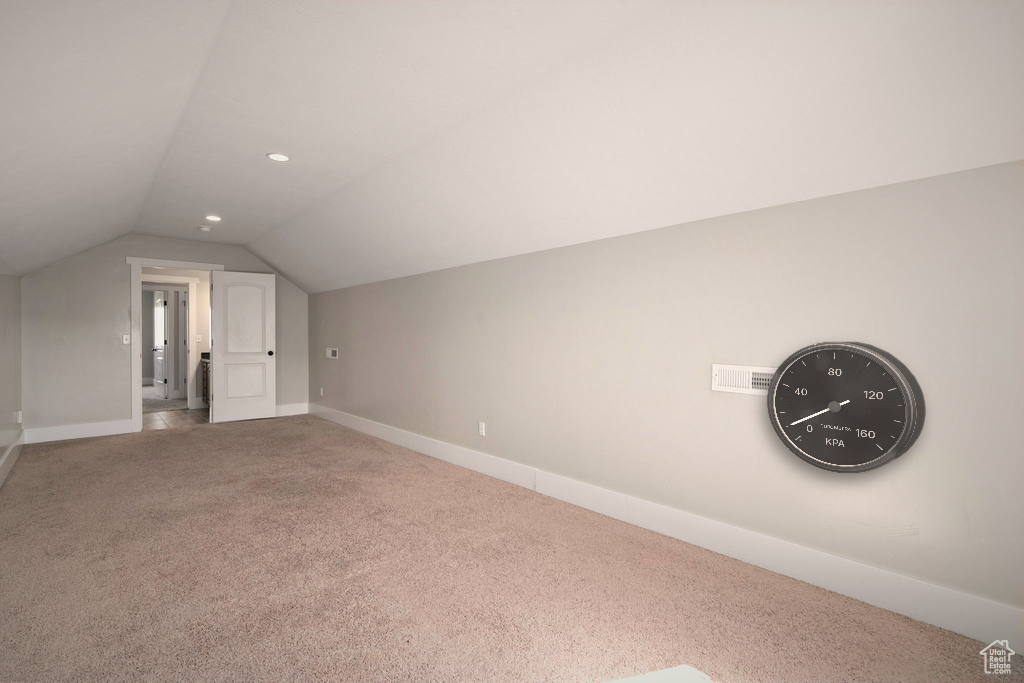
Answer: 10 kPa
